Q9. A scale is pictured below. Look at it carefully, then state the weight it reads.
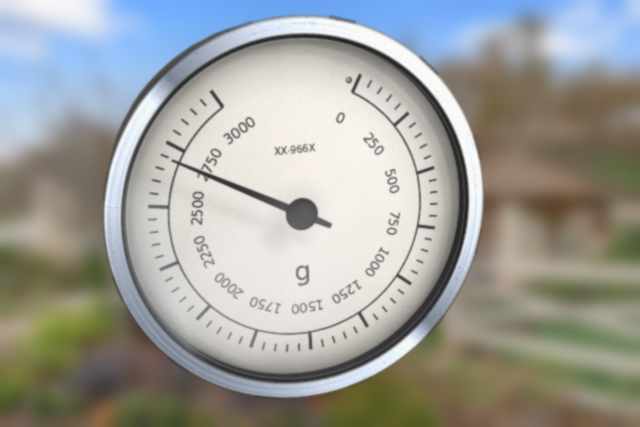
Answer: 2700 g
